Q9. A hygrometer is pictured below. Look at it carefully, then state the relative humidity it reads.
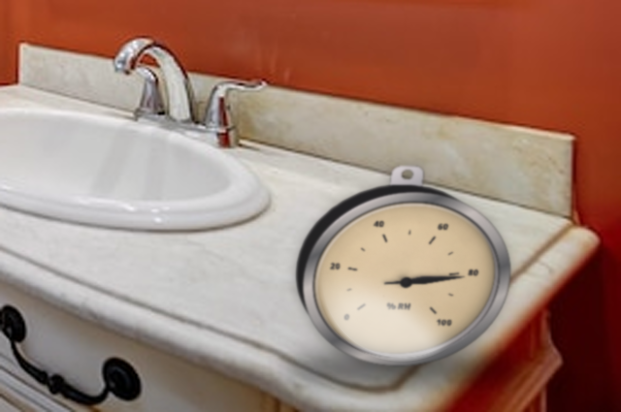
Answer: 80 %
